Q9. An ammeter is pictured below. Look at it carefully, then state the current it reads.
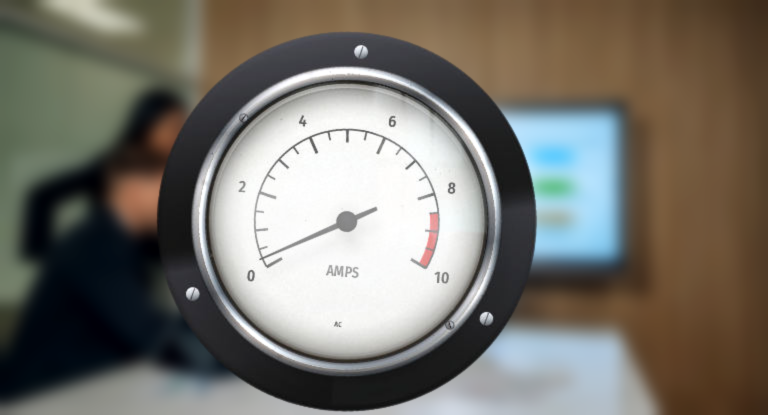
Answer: 0.25 A
